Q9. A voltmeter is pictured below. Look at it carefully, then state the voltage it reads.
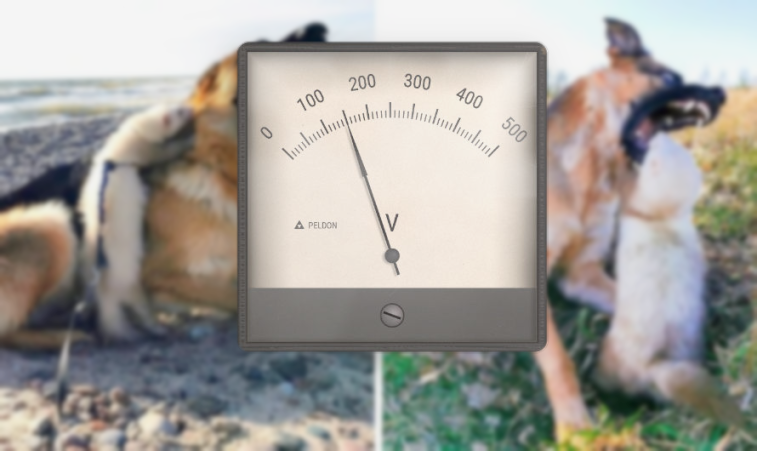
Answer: 150 V
